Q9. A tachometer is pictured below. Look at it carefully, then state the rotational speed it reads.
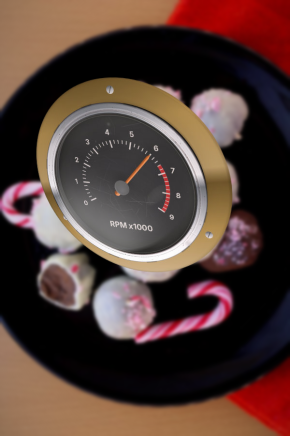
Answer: 6000 rpm
